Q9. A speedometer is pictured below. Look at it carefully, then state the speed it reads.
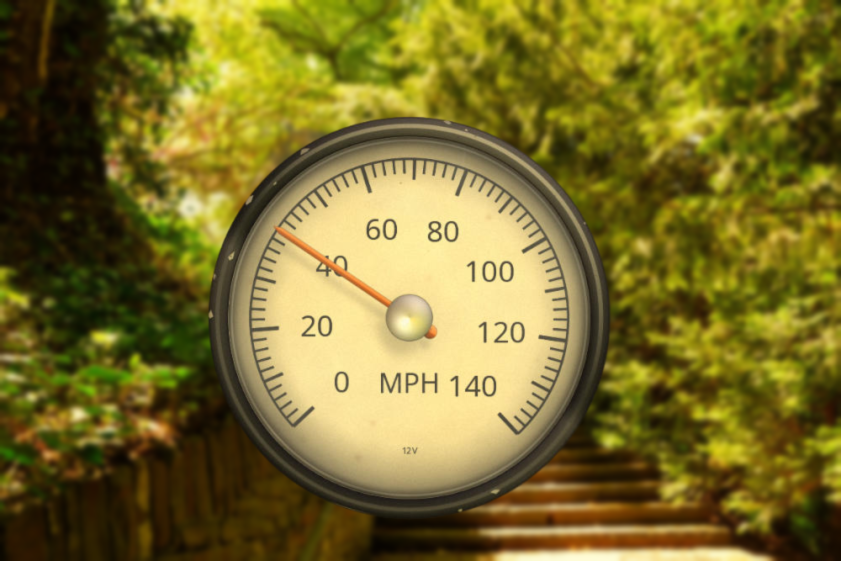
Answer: 40 mph
